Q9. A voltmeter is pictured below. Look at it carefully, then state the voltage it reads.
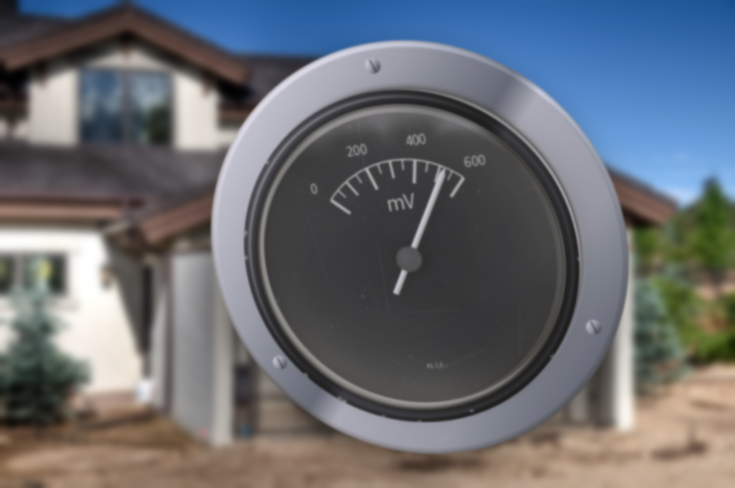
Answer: 525 mV
